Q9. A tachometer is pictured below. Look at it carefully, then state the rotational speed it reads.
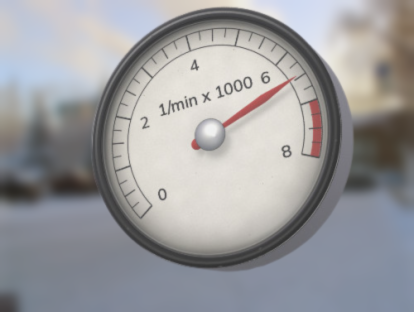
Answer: 6500 rpm
